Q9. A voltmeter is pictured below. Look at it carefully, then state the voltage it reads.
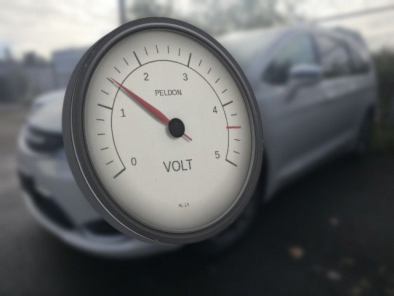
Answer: 1.4 V
